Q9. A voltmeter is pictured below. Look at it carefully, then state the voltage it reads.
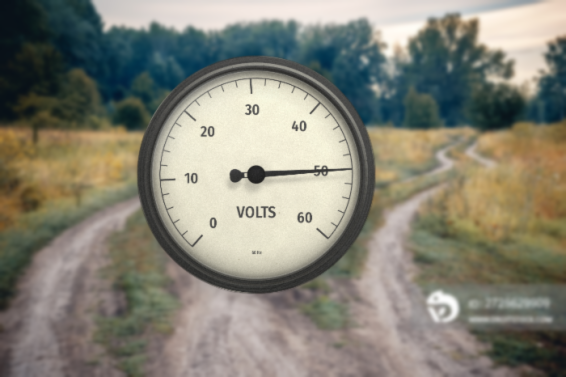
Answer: 50 V
